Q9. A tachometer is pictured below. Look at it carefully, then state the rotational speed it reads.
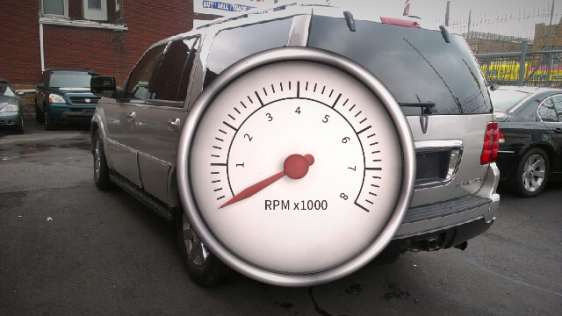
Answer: 0 rpm
